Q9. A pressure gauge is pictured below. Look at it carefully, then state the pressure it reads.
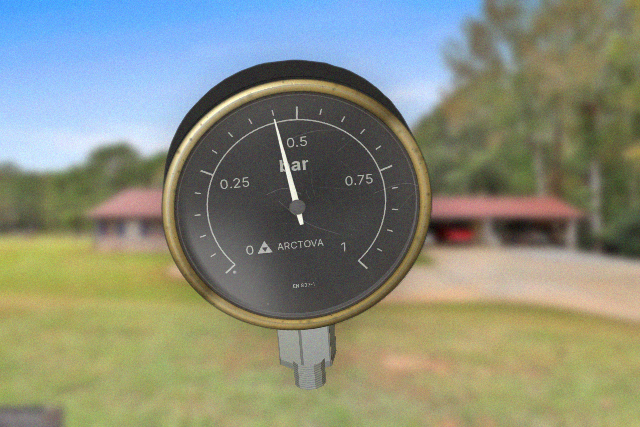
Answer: 0.45 bar
